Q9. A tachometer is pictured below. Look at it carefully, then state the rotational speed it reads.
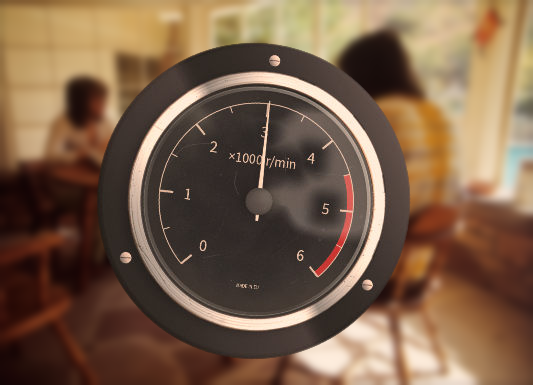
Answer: 3000 rpm
